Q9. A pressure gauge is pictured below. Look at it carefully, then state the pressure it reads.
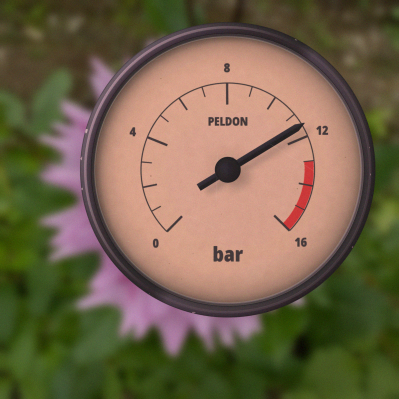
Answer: 11.5 bar
